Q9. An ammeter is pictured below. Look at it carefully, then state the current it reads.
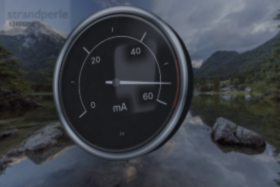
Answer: 55 mA
